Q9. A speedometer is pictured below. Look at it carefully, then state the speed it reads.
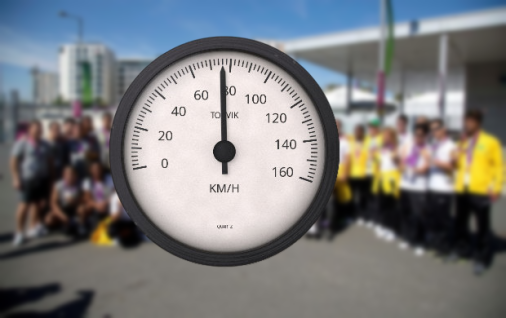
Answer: 76 km/h
